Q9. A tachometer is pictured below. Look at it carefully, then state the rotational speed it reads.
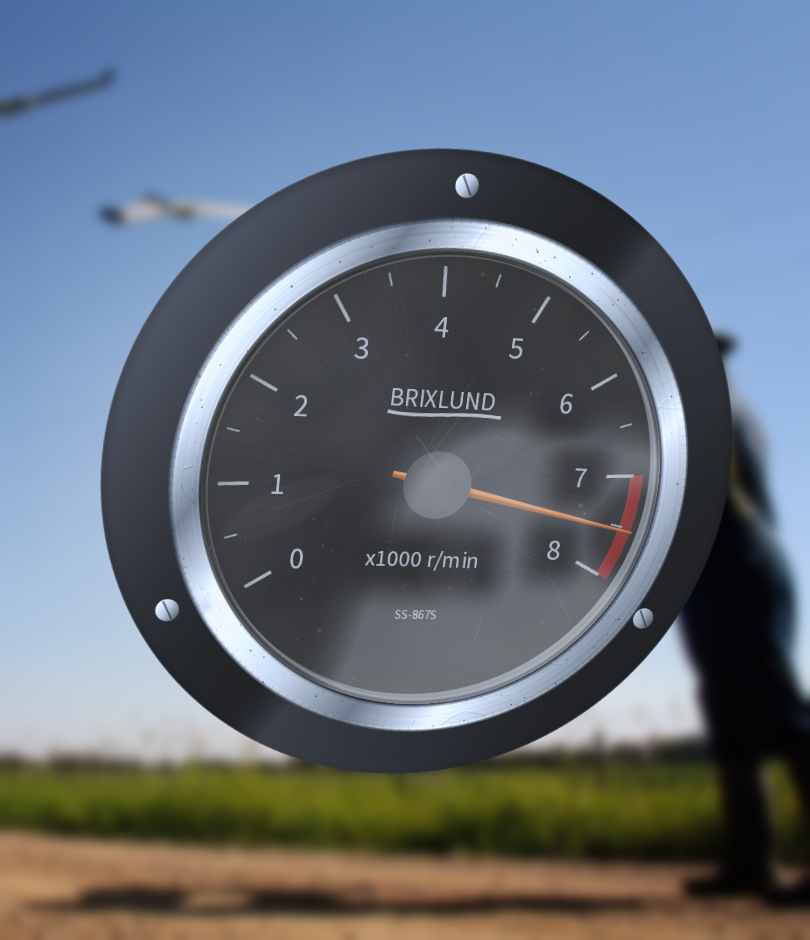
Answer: 7500 rpm
